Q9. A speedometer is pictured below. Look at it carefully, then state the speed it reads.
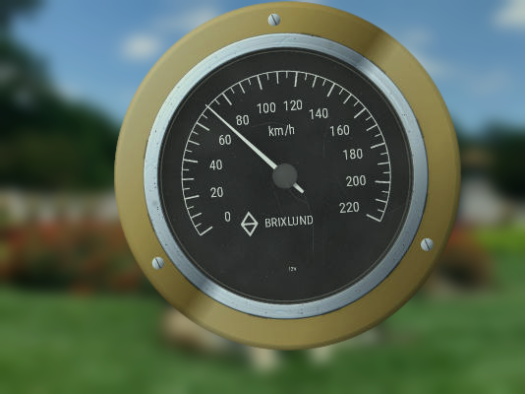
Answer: 70 km/h
